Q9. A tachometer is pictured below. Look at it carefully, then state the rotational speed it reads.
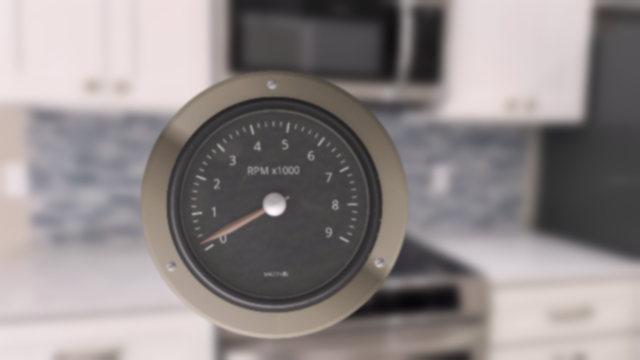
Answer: 200 rpm
